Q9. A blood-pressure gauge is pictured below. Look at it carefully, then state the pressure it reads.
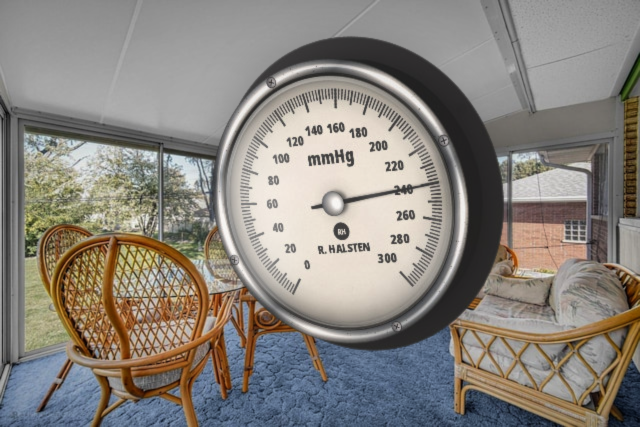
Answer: 240 mmHg
